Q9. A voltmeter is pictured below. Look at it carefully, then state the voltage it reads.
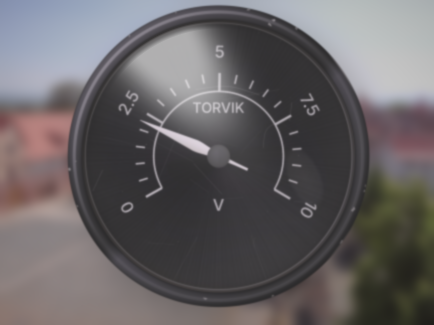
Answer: 2.25 V
